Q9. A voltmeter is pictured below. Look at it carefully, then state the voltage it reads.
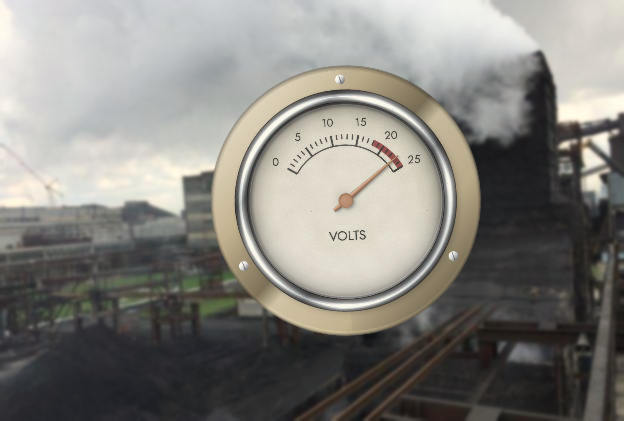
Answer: 23 V
